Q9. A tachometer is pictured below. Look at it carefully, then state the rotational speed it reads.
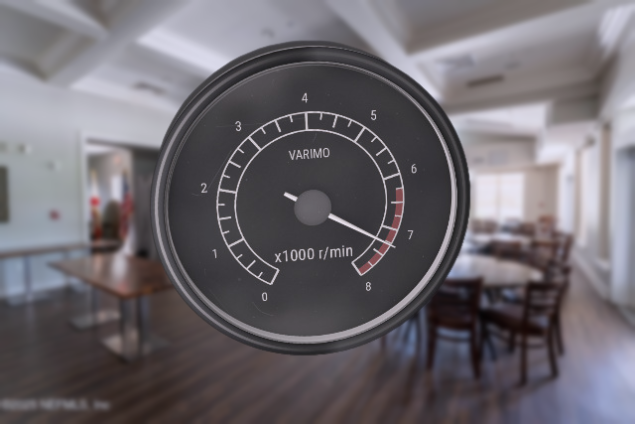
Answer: 7250 rpm
